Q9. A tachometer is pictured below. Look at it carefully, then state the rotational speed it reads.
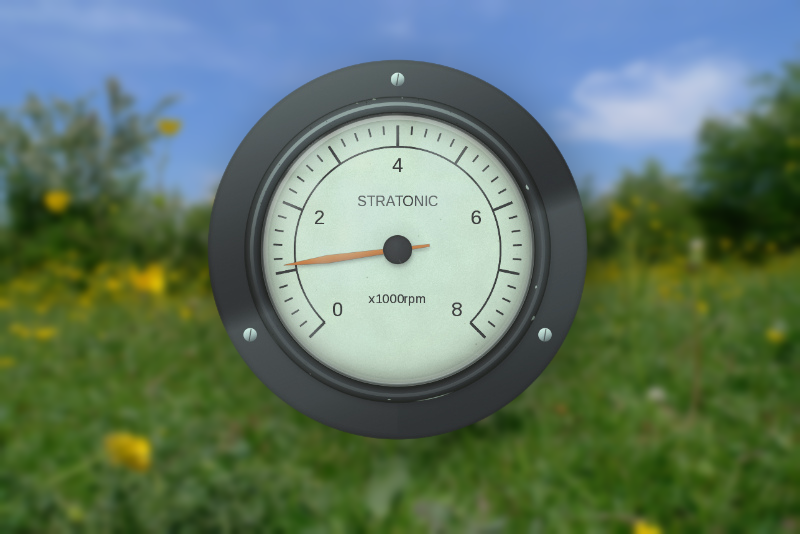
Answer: 1100 rpm
